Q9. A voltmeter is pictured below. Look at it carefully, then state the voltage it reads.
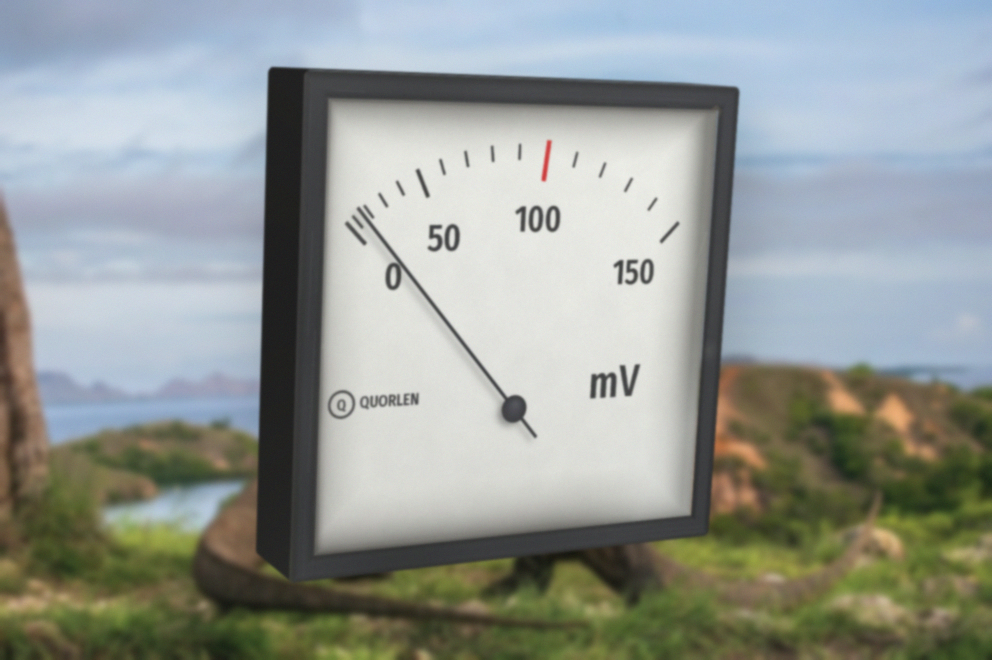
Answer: 15 mV
